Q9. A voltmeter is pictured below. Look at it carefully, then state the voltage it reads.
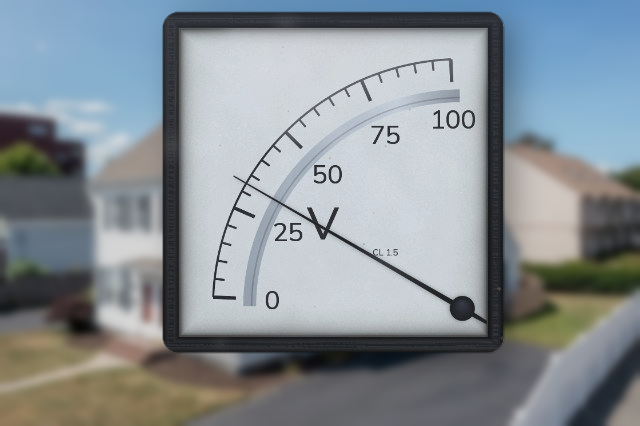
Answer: 32.5 V
